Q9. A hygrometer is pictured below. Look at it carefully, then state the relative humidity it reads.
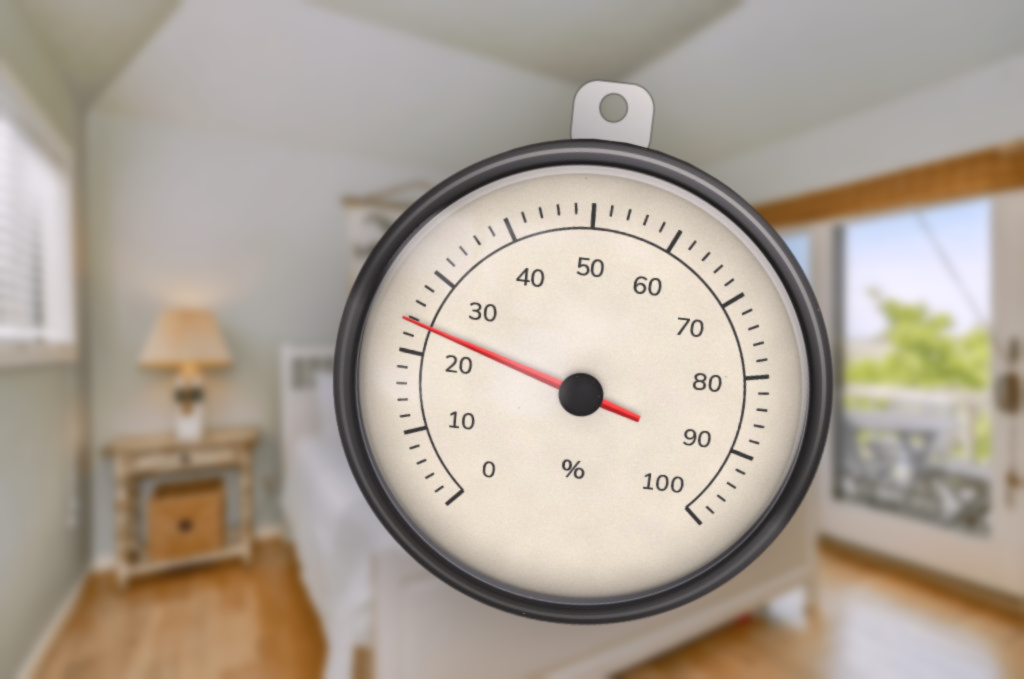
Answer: 24 %
